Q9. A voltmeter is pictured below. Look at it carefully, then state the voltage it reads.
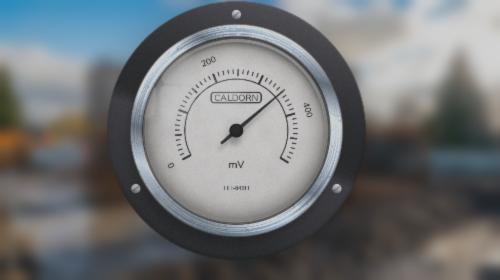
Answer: 350 mV
